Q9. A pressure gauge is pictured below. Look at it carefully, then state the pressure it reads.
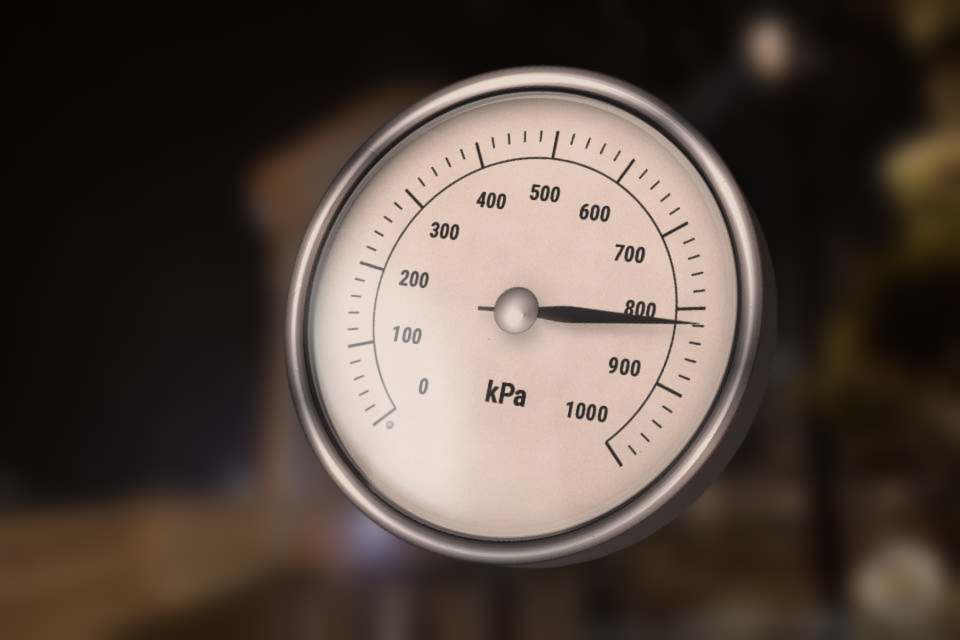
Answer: 820 kPa
